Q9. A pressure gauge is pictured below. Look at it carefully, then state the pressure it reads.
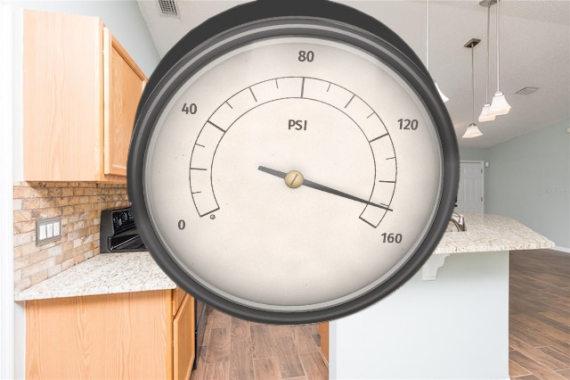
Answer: 150 psi
